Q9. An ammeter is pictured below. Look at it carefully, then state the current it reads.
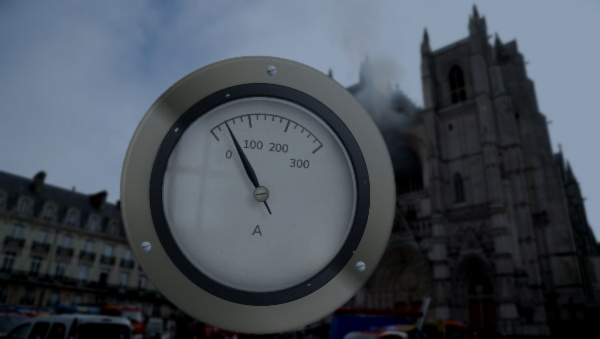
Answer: 40 A
